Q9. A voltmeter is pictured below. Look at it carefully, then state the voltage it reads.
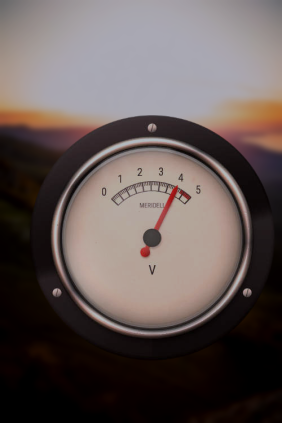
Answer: 4 V
